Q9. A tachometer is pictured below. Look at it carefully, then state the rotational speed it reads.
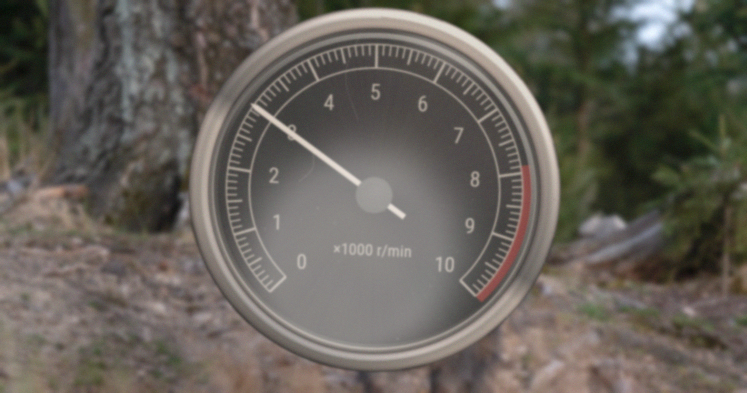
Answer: 3000 rpm
